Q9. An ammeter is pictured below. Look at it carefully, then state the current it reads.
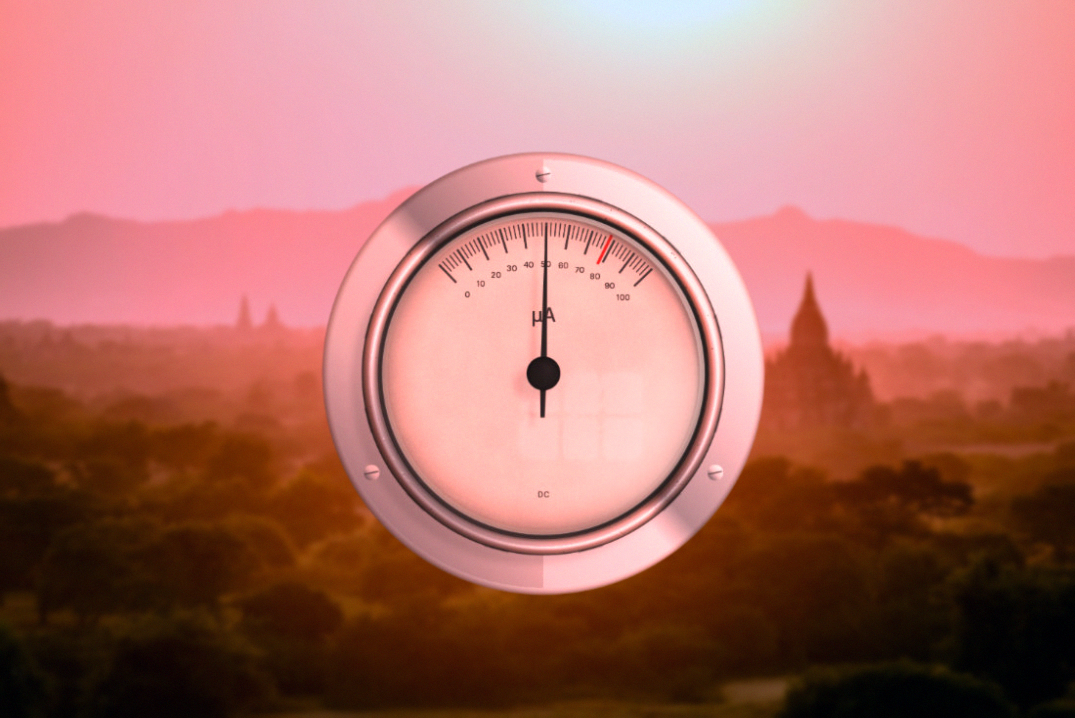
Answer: 50 µA
